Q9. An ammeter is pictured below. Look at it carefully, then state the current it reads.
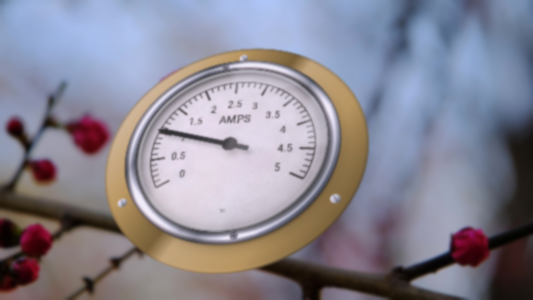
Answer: 1 A
